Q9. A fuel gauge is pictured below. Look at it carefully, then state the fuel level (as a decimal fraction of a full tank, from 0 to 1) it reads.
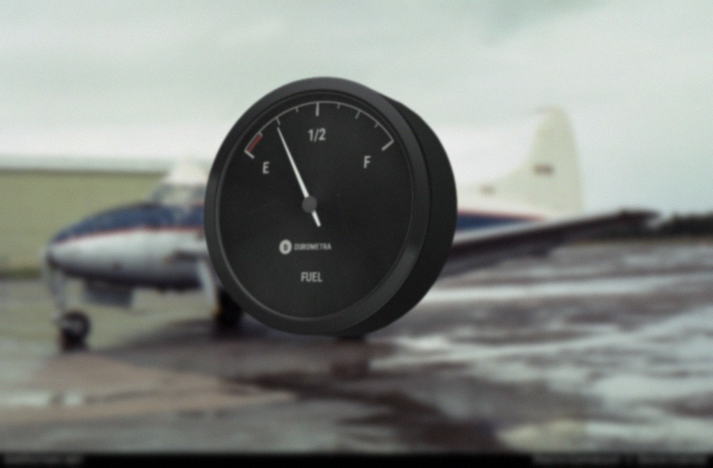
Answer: 0.25
